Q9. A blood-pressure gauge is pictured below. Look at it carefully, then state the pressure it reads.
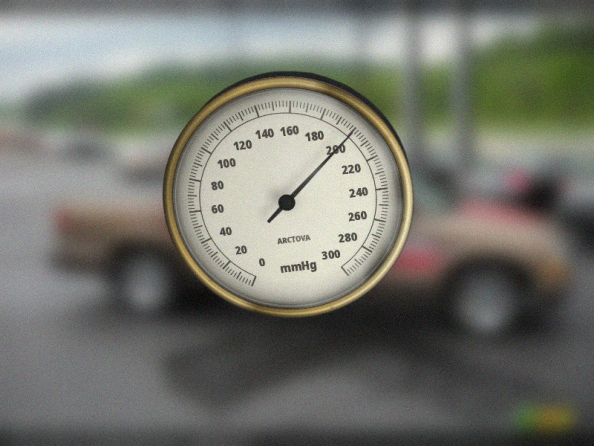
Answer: 200 mmHg
